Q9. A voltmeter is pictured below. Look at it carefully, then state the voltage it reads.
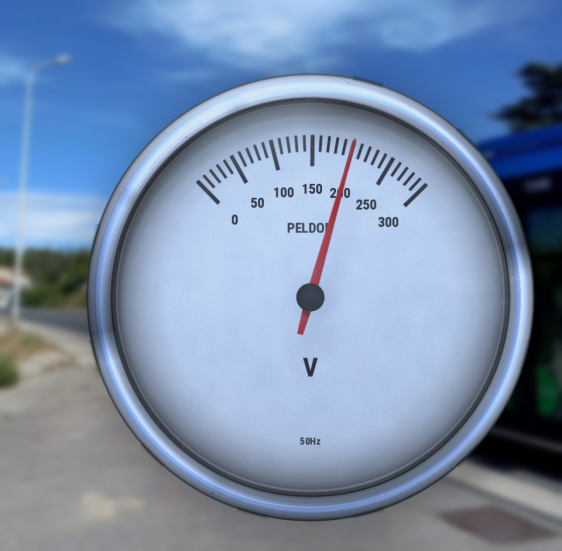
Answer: 200 V
